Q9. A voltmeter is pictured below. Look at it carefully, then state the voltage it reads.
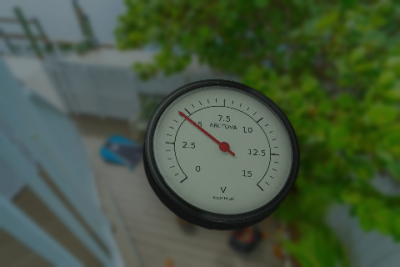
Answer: 4.5 V
